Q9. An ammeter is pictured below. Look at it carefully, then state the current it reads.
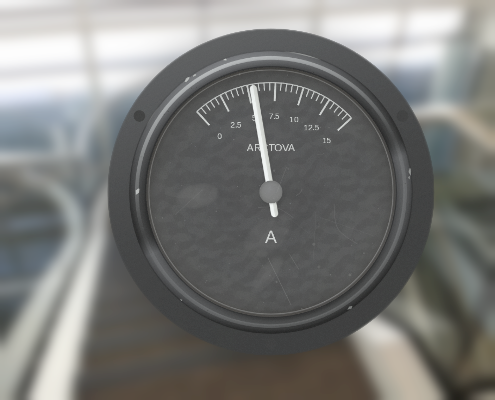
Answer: 5.5 A
